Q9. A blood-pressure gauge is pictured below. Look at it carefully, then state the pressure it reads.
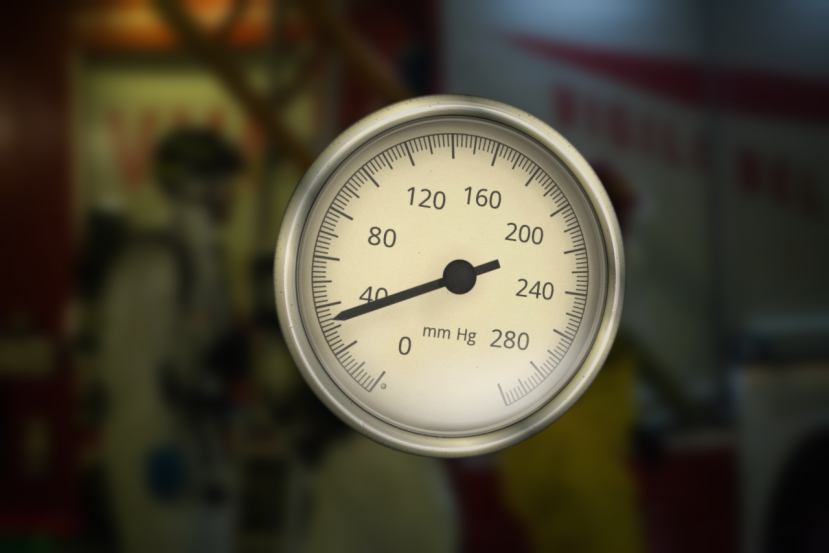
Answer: 34 mmHg
